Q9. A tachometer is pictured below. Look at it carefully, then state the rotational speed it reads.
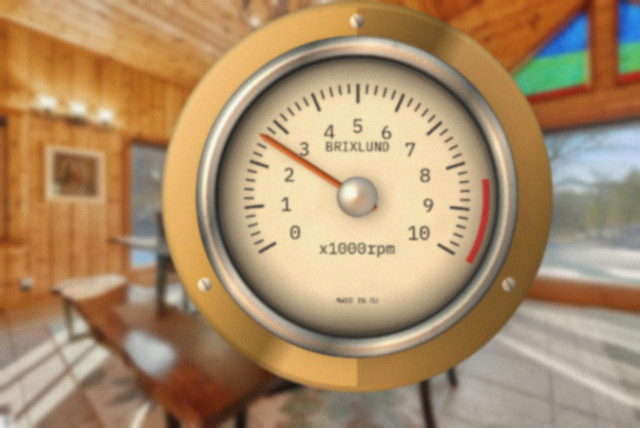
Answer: 2600 rpm
